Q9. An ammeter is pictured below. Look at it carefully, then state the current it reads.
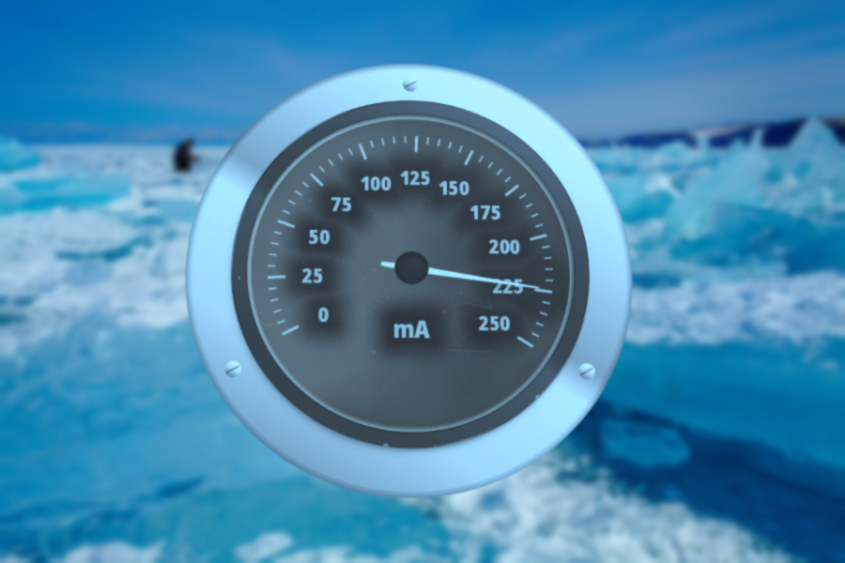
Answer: 225 mA
